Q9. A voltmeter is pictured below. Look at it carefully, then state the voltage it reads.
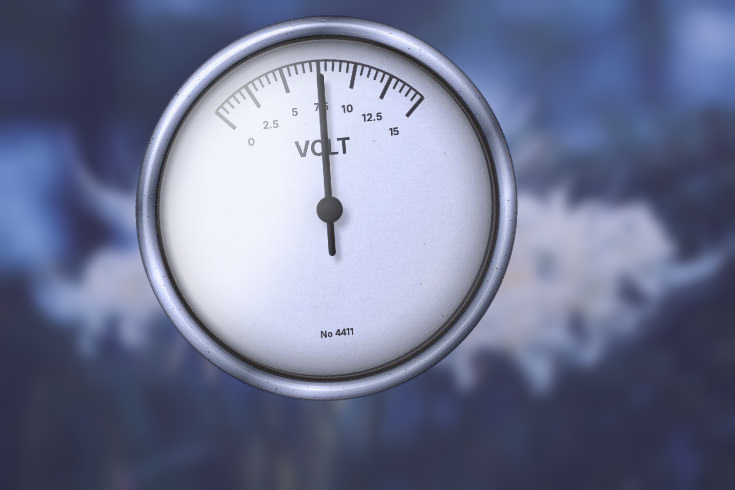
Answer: 7.5 V
